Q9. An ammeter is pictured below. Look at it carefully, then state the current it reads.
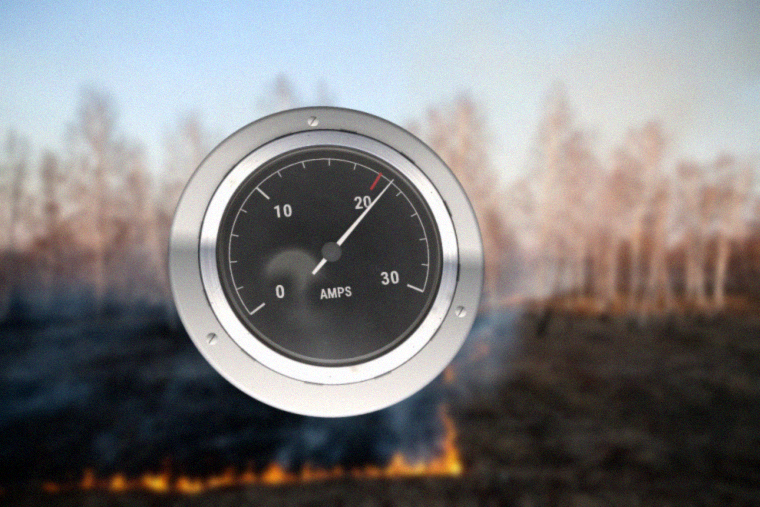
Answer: 21 A
